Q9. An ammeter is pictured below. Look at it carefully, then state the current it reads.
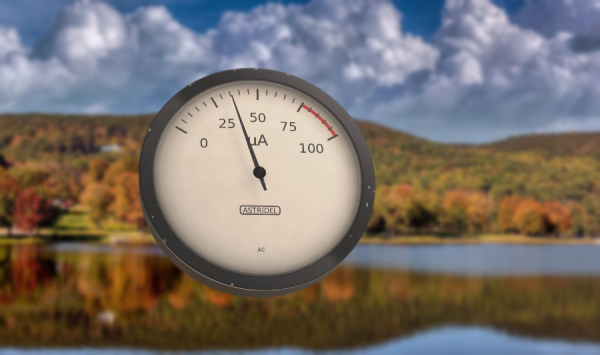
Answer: 35 µA
